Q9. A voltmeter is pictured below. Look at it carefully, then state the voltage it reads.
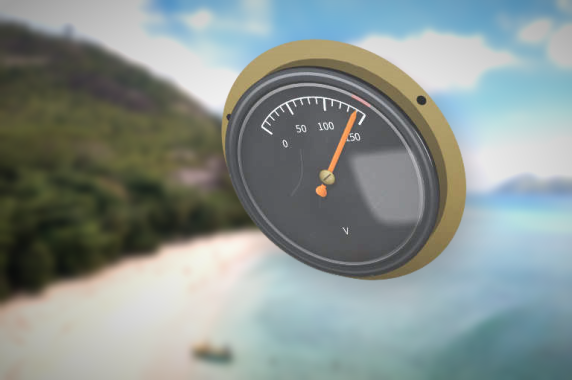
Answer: 140 V
